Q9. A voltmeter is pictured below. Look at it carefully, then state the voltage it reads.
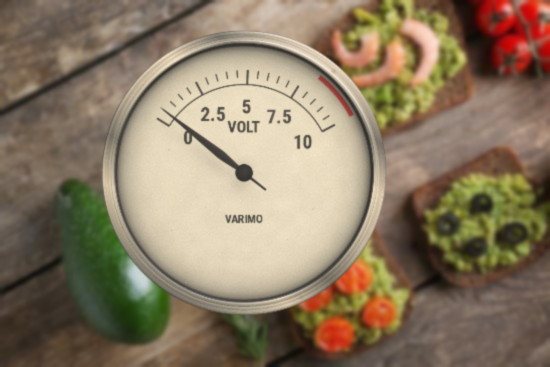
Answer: 0.5 V
